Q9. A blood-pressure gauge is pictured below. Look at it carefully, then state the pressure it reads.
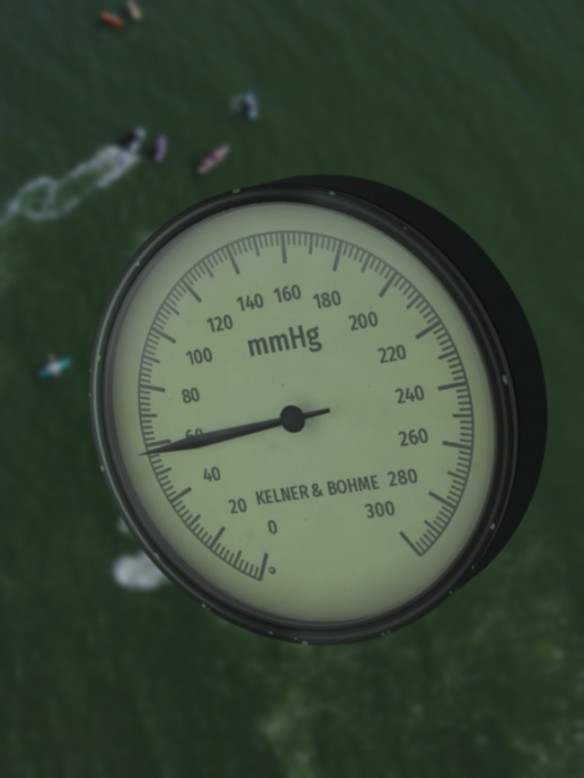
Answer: 58 mmHg
